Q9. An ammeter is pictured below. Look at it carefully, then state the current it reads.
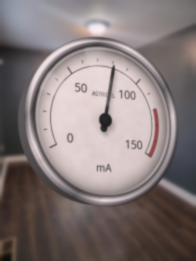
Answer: 80 mA
